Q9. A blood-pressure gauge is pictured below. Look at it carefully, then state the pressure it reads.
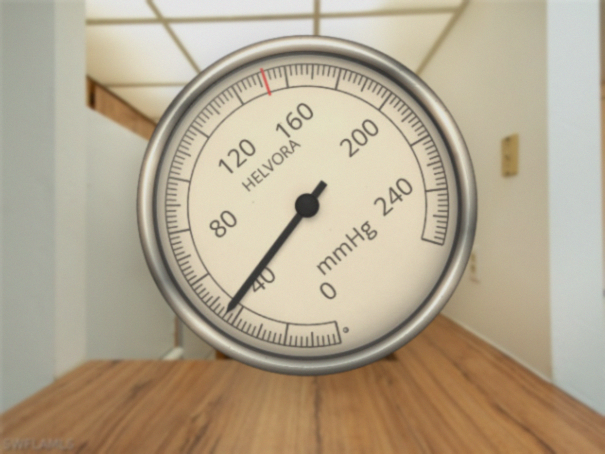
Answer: 44 mmHg
